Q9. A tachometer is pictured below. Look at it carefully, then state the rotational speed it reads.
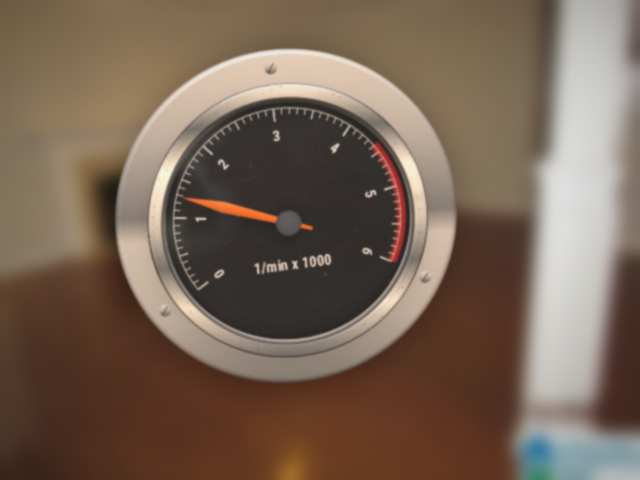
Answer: 1300 rpm
